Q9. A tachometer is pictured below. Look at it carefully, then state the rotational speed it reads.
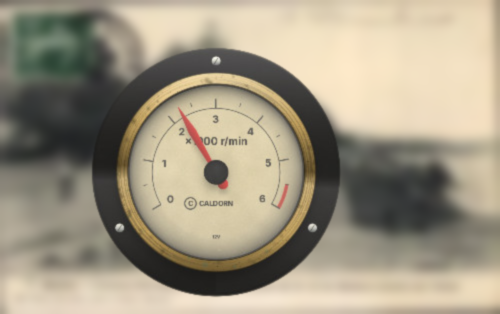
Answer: 2250 rpm
